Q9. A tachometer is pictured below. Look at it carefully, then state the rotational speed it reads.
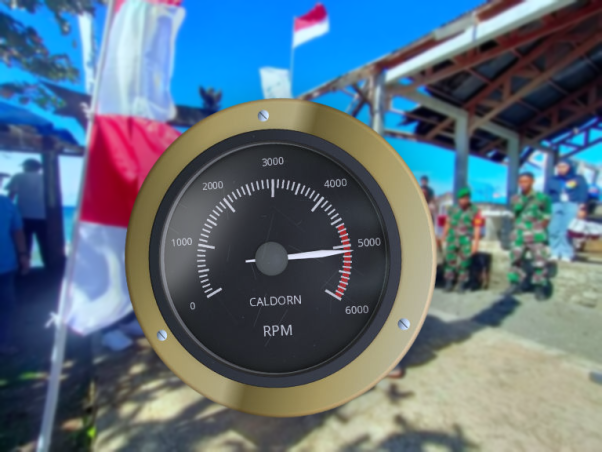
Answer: 5100 rpm
